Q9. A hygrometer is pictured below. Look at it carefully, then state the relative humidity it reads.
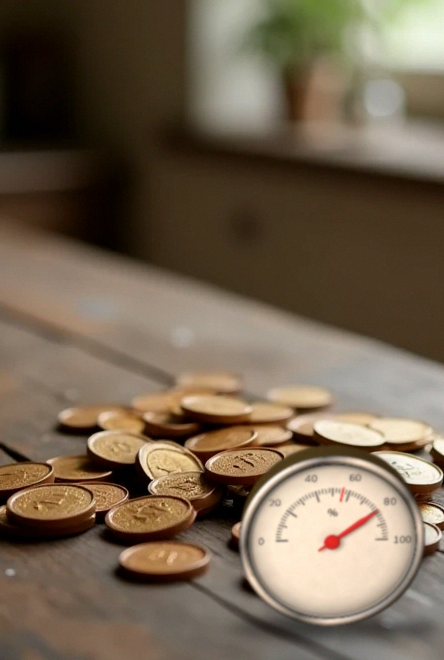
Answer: 80 %
